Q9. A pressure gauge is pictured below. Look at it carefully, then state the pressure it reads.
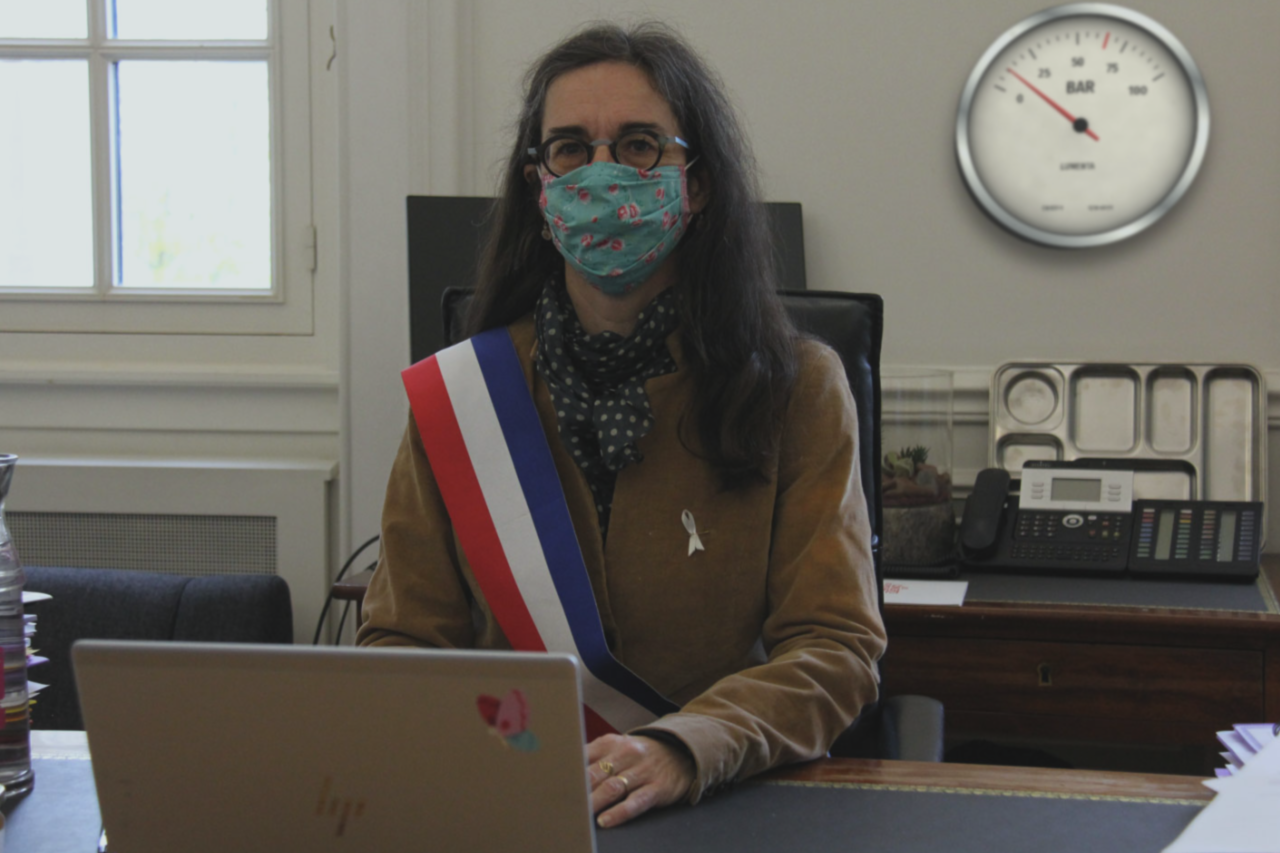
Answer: 10 bar
